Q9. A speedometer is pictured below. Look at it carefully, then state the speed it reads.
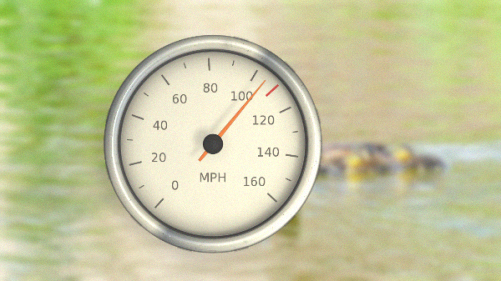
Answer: 105 mph
